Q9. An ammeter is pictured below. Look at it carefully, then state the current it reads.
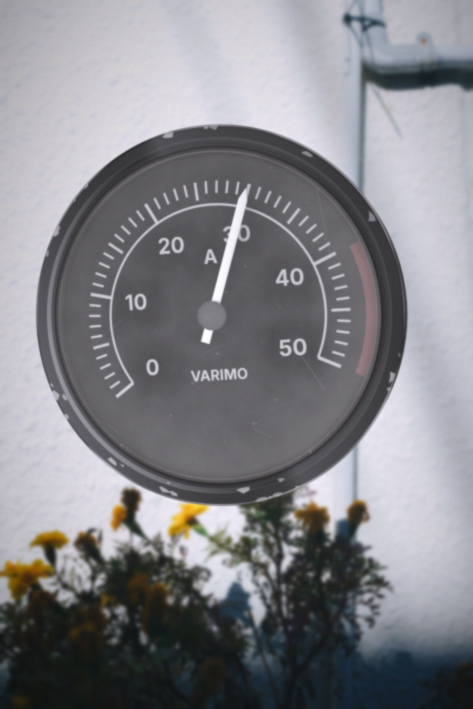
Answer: 30 A
